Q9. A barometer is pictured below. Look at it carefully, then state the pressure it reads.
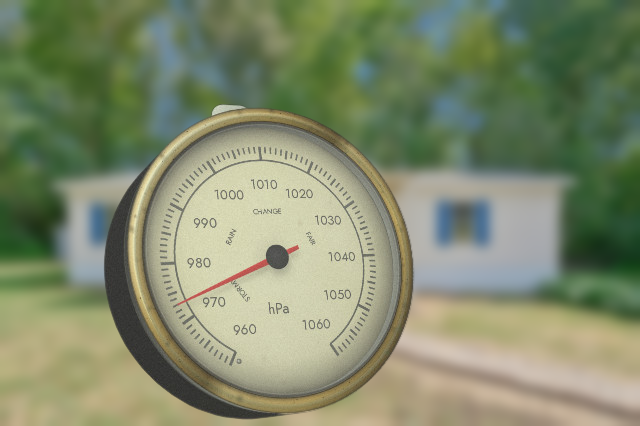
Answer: 973 hPa
